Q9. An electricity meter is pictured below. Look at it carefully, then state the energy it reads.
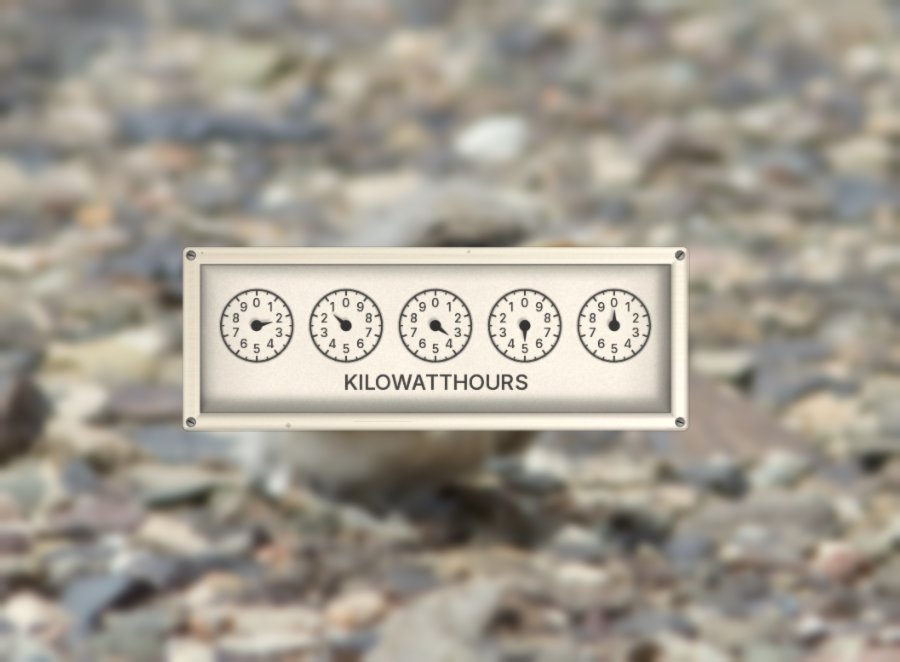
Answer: 21350 kWh
